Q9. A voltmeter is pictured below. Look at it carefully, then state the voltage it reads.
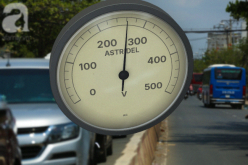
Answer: 260 V
